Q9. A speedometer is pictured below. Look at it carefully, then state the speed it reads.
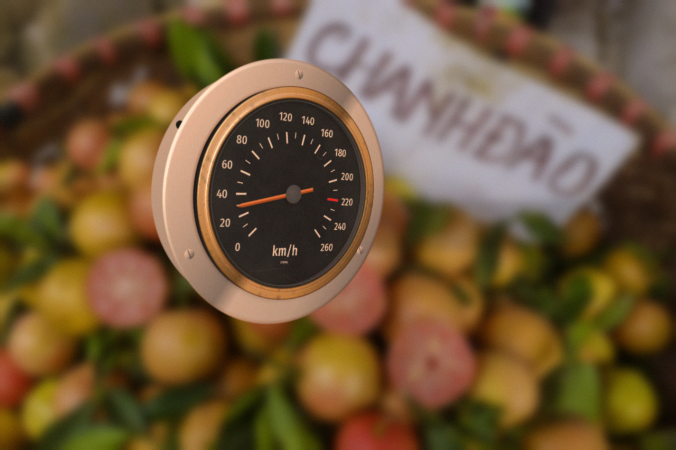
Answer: 30 km/h
